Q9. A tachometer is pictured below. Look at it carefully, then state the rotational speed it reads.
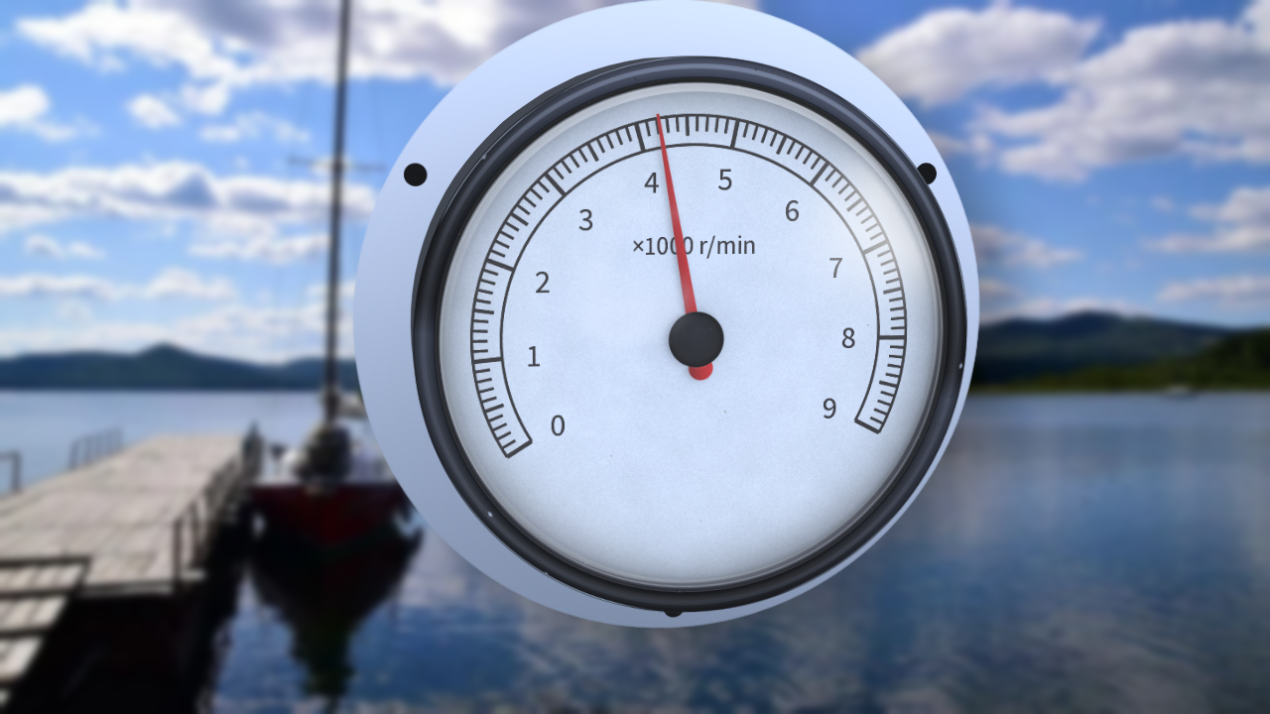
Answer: 4200 rpm
